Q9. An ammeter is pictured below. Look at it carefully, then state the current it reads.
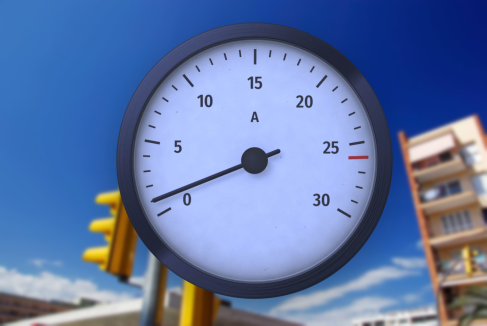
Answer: 1 A
